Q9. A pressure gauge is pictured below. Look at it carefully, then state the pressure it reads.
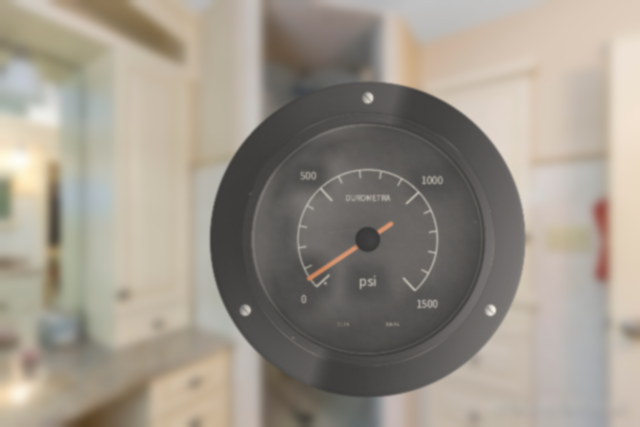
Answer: 50 psi
